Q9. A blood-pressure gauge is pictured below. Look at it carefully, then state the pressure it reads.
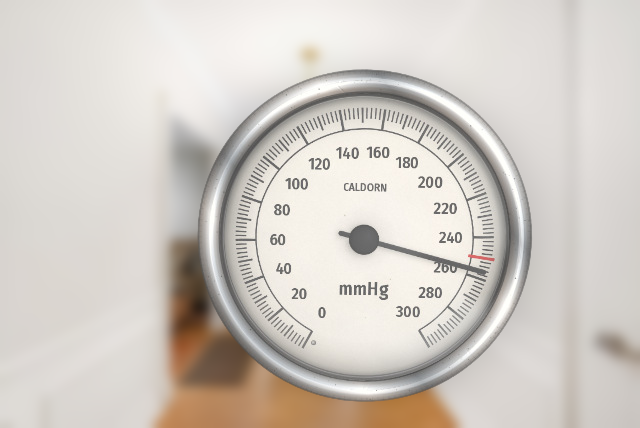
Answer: 256 mmHg
